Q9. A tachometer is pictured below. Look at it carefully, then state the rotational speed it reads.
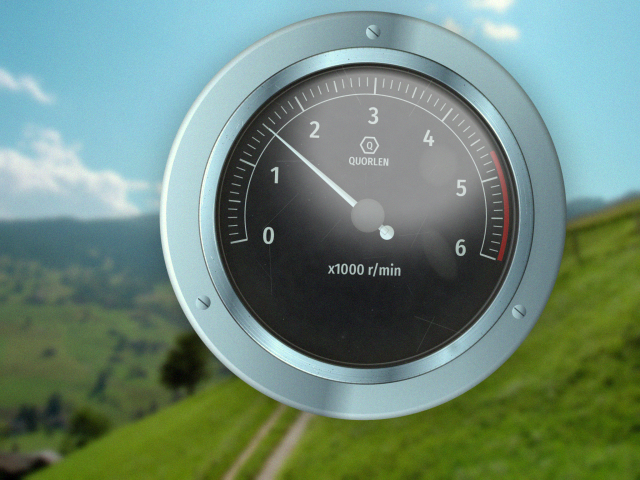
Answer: 1500 rpm
